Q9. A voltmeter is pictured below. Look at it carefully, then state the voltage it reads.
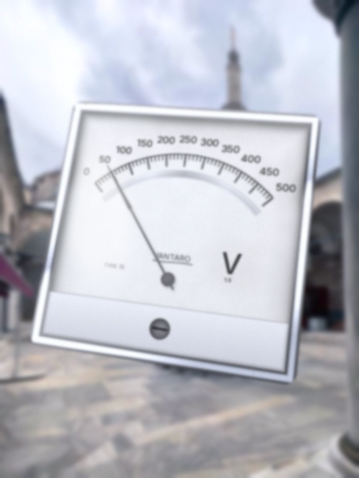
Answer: 50 V
